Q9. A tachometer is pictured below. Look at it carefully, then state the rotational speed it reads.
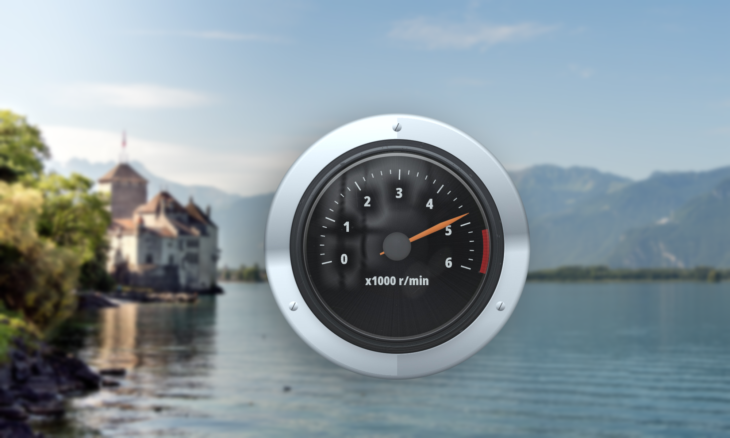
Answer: 4800 rpm
